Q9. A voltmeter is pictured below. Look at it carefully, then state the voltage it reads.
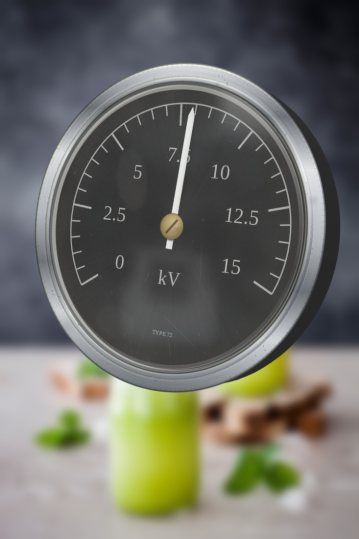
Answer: 8 kV
